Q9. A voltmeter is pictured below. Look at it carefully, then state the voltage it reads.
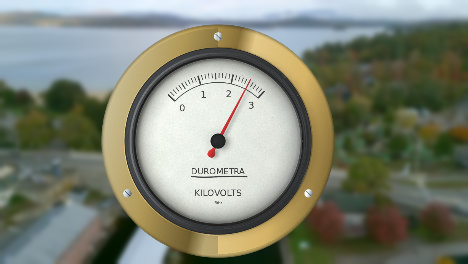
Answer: 2.5 kV
